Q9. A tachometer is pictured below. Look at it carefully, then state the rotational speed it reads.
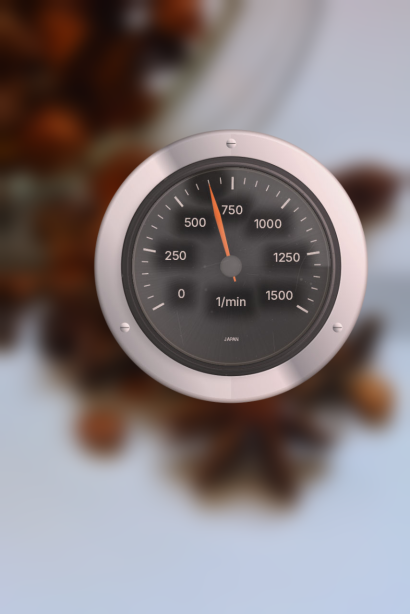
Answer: 650 rpm
